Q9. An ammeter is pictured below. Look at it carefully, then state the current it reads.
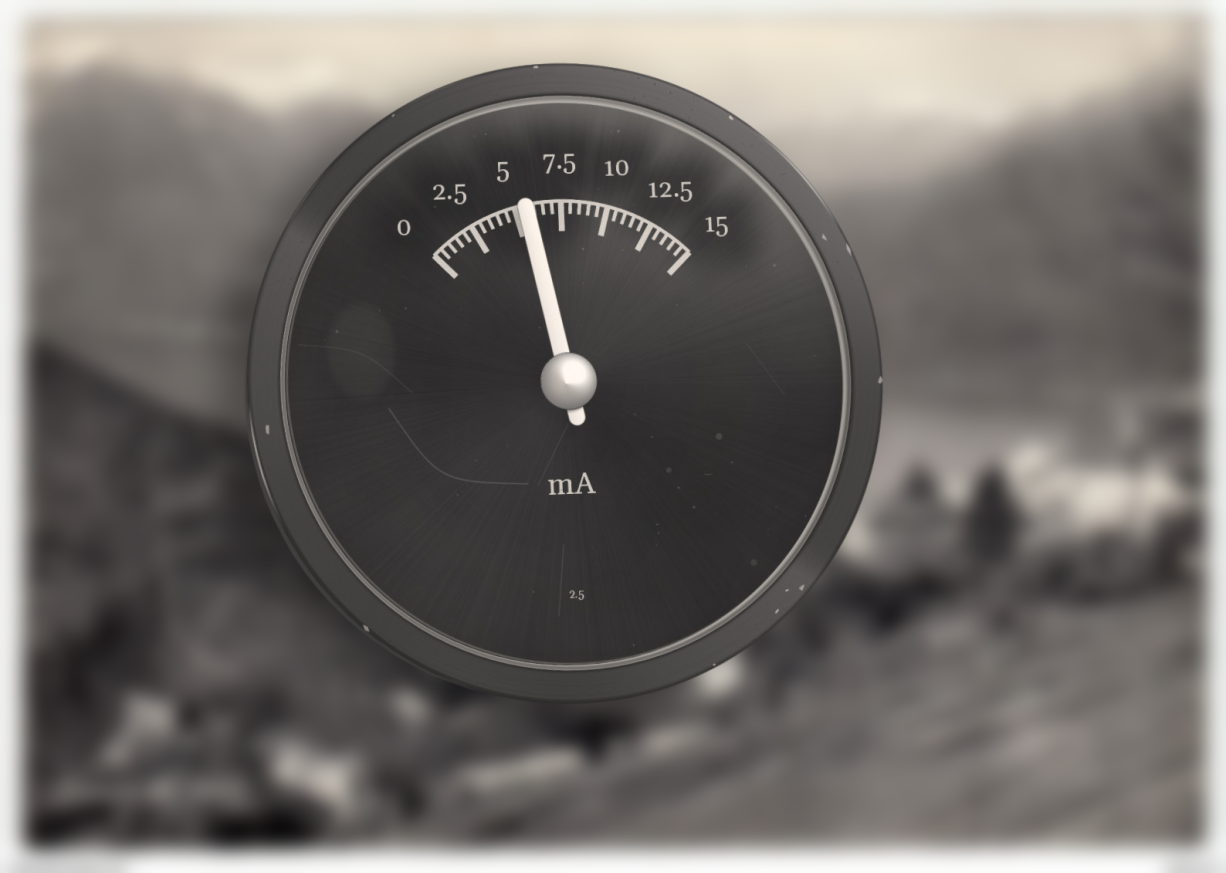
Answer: 5.5 mA
